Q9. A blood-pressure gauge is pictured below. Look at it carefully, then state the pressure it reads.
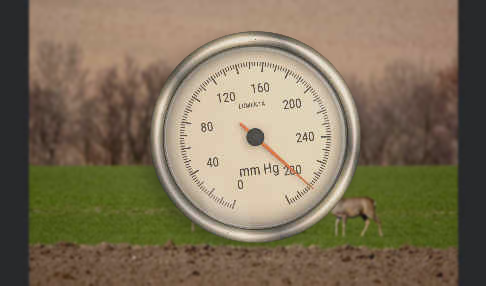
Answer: 280 mmHg
